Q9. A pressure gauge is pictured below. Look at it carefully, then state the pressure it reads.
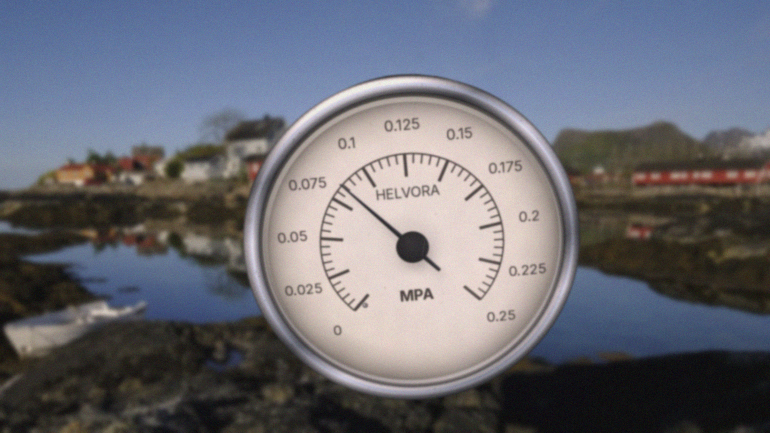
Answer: 0.085 MPa
